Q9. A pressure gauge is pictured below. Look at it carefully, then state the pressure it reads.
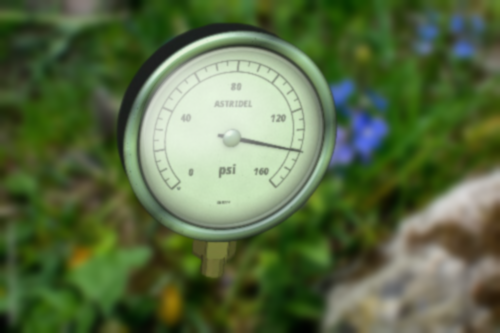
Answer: 140 psi
